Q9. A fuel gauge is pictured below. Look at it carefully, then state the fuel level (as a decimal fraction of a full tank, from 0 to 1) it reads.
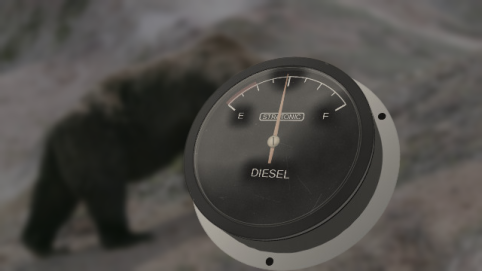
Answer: 0.5
